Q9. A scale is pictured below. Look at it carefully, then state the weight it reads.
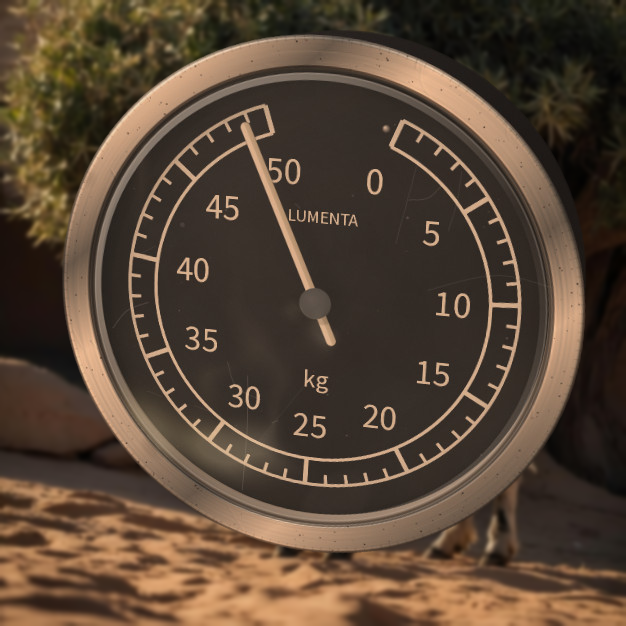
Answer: 49 kg
